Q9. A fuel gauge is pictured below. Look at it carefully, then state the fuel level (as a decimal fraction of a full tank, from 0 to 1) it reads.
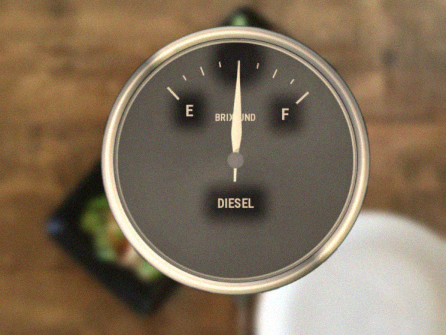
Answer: 0.5
